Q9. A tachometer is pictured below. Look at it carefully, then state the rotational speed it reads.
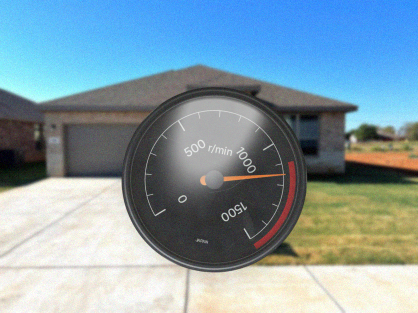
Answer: 1150 rpm
